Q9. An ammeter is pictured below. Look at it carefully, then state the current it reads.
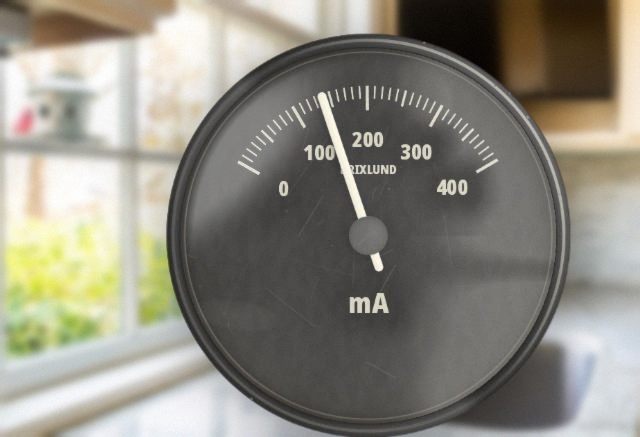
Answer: 140 mA
